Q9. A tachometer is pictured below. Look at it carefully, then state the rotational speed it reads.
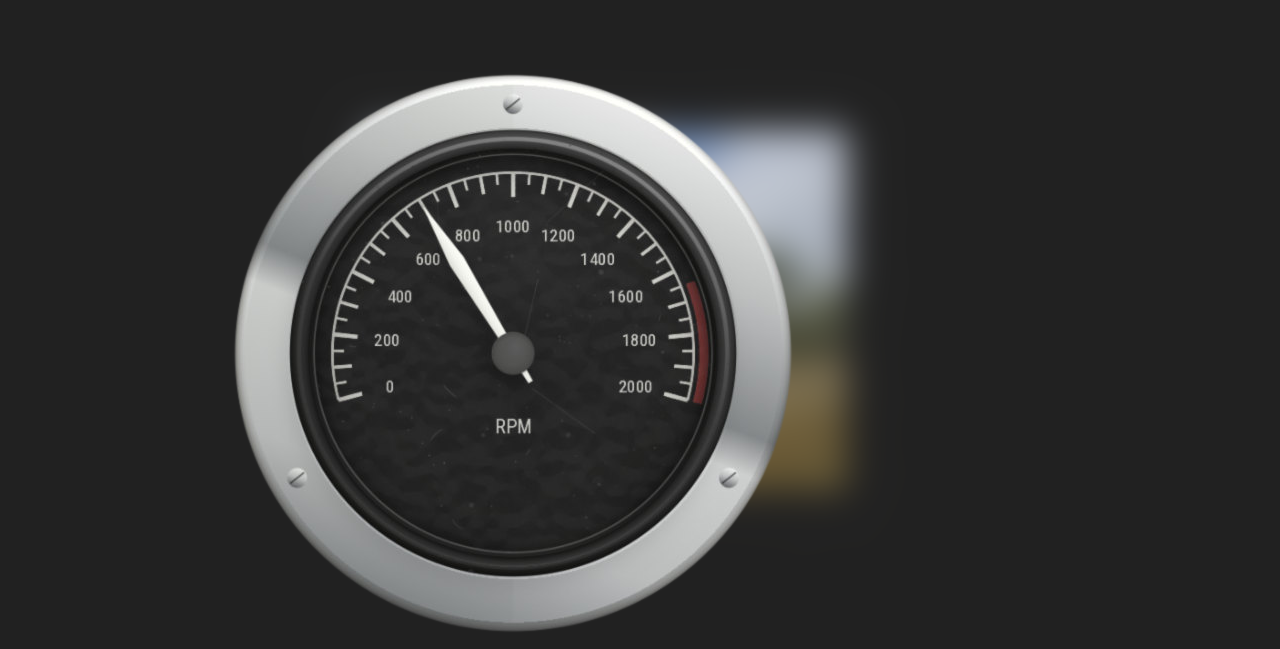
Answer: 700 rpm
